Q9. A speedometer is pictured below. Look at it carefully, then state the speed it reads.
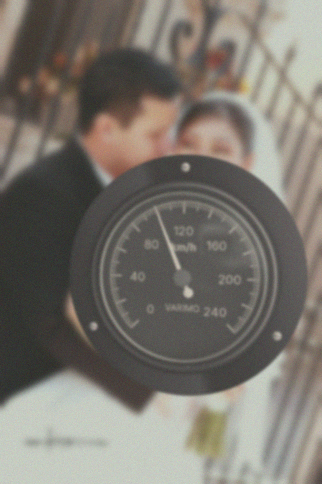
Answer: 100 km/h
